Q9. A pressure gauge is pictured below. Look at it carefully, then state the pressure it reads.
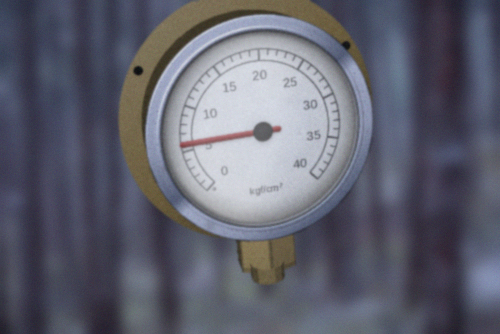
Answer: 6 kg/cm²
